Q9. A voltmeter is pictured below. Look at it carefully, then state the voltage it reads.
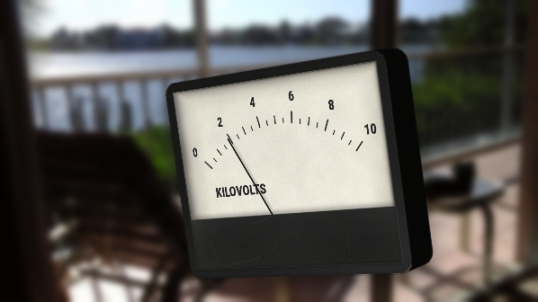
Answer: 2 kV
